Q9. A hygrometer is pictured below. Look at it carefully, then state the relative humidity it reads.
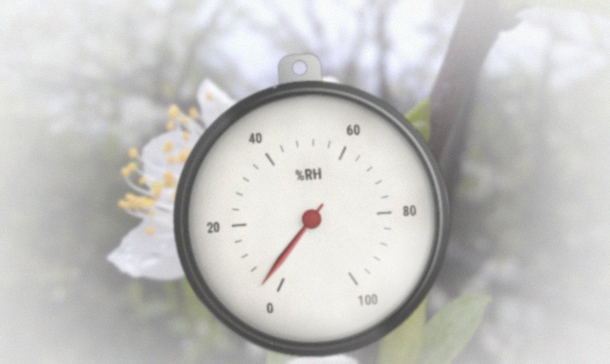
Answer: 4 %
